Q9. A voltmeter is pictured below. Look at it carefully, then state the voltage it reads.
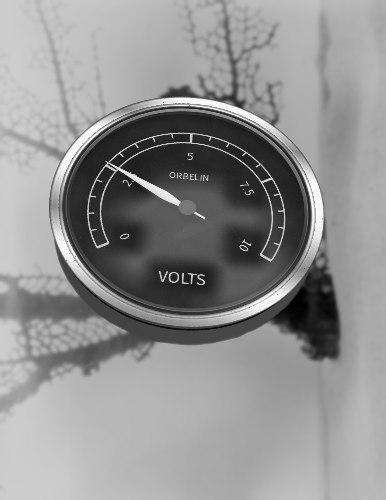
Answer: 2.5 V
